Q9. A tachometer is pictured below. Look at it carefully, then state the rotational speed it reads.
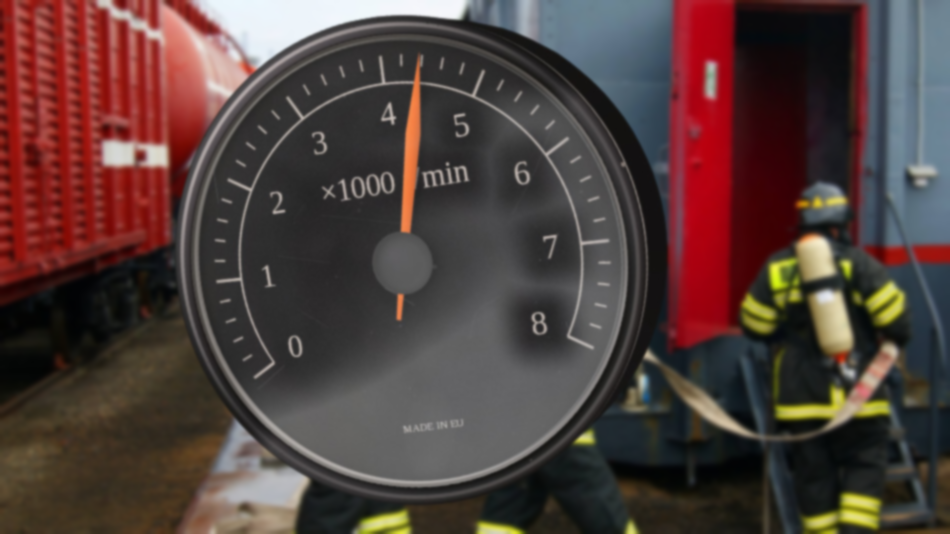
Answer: 4400 rpm
